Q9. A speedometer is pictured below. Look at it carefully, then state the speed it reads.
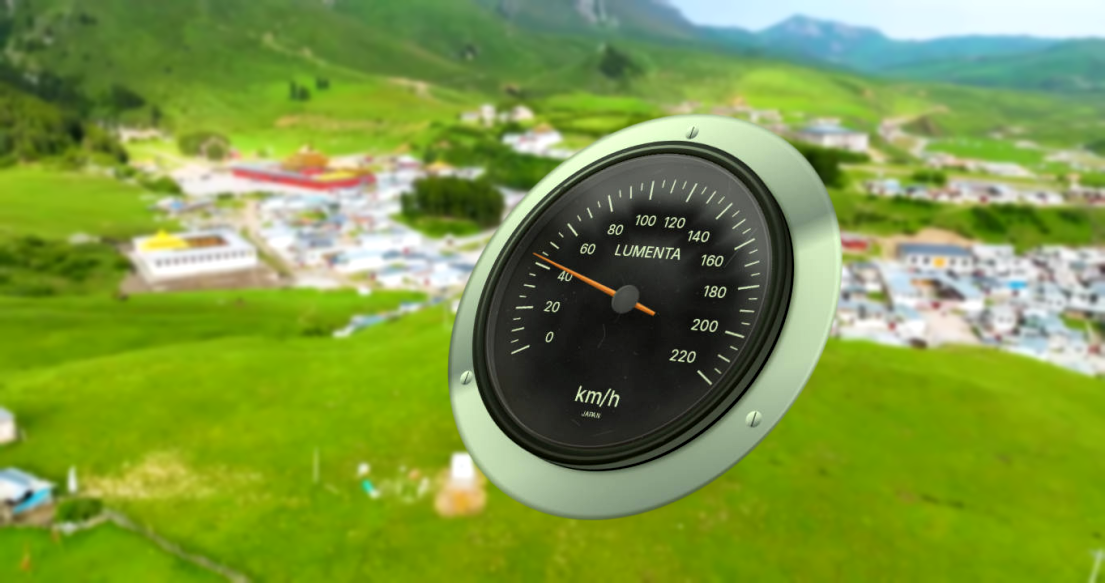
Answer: 42.5 km/h
